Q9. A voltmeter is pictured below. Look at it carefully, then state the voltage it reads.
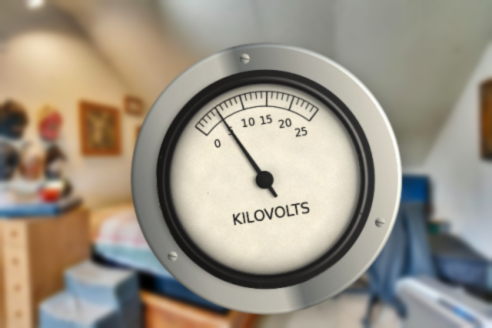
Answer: 5 kV
